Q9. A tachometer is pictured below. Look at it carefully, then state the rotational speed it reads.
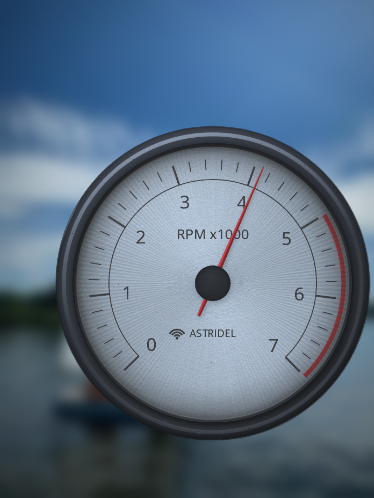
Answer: 4100 rpm
